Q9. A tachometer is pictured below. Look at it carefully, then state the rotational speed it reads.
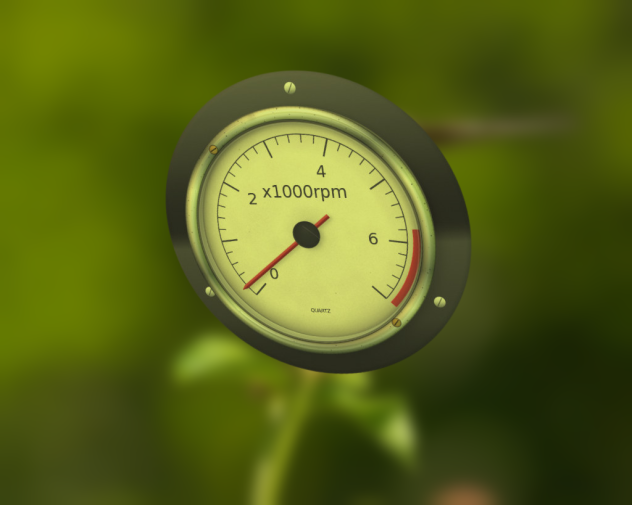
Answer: 200 rpm
